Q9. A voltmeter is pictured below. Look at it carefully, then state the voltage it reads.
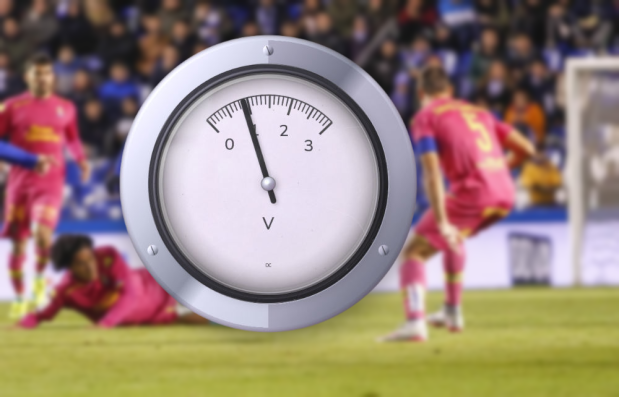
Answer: 0.9 V
